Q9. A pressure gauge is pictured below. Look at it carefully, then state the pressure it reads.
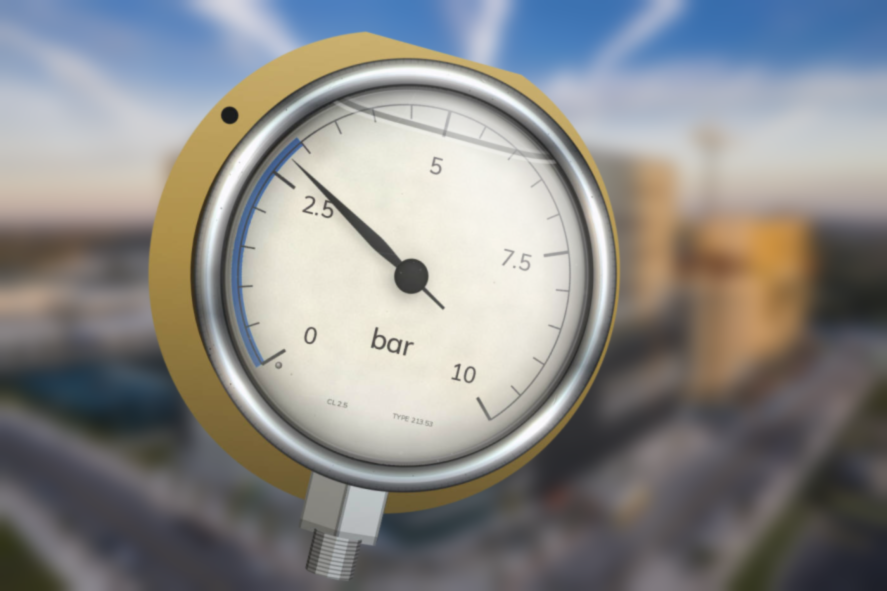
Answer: 2.75 bar
